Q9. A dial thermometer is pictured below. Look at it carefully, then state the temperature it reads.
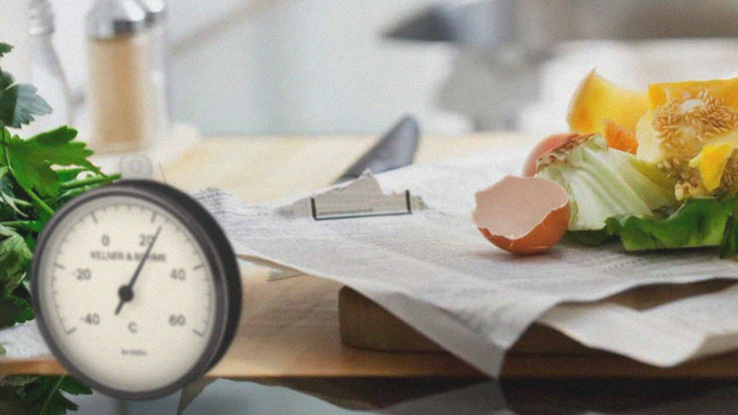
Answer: 24 °C
